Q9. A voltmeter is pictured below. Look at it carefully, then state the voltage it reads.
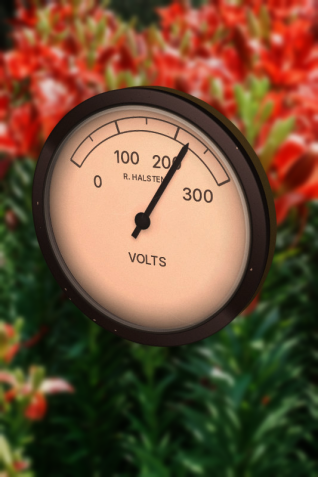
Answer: 225 V
